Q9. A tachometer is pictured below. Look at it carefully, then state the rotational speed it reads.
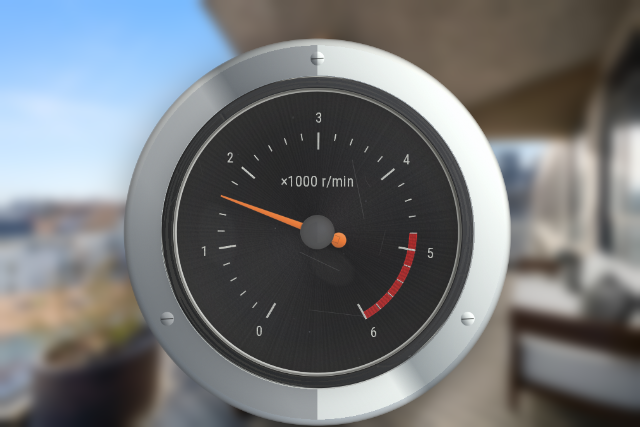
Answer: 1600 rpm
